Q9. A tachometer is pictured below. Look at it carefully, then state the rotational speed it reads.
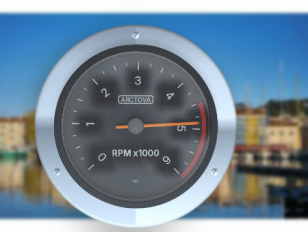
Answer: 4875 rpm
